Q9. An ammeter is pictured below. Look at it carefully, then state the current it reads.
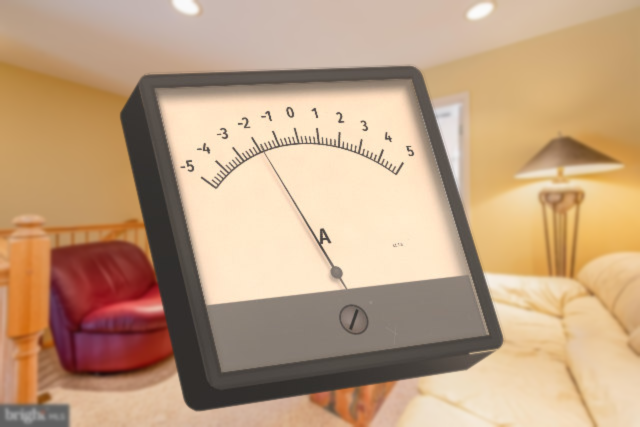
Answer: -2 A
